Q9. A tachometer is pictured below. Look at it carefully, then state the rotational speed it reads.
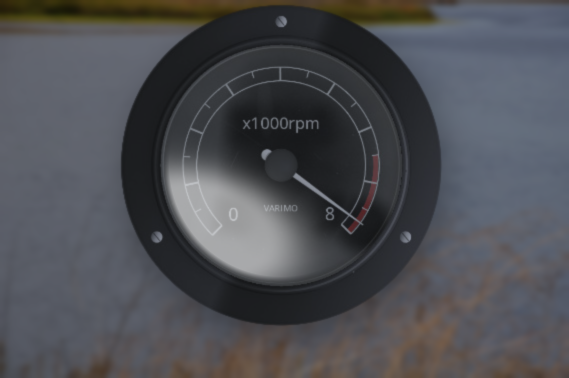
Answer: 7750 rpm
